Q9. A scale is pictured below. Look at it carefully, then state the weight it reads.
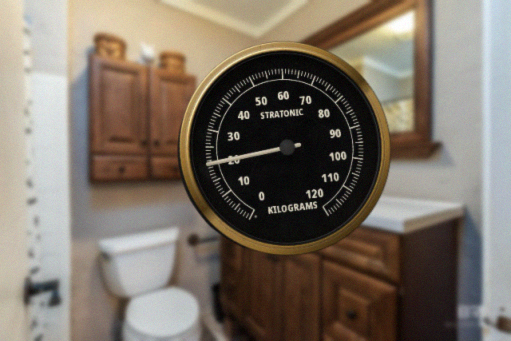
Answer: 20 kg
